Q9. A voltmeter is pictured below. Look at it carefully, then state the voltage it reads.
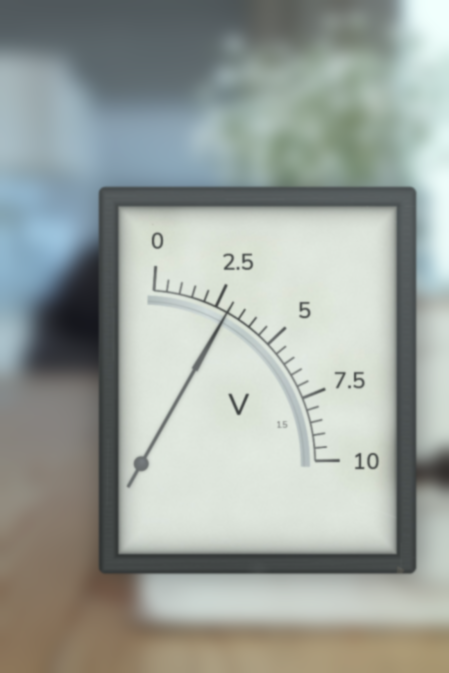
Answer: 3 V
